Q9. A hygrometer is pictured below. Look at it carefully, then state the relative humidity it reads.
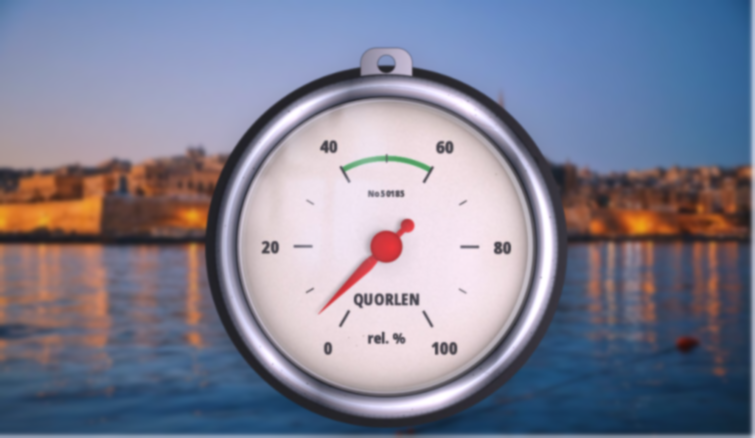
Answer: 5 %
